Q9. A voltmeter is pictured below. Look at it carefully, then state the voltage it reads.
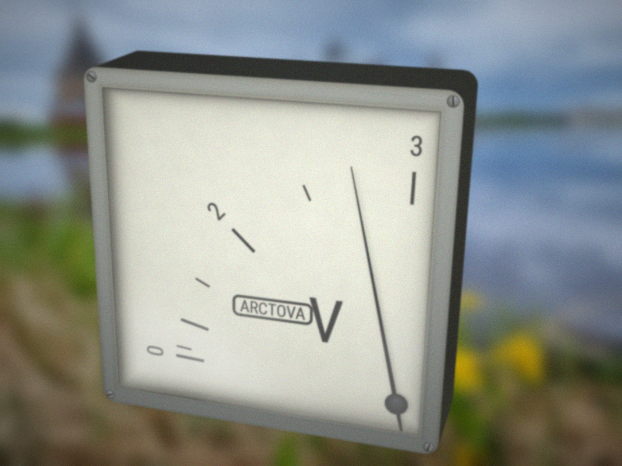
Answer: 2.75 V
